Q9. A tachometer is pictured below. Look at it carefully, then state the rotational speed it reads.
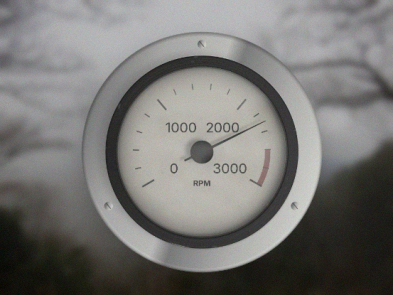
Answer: 2300 rpm
